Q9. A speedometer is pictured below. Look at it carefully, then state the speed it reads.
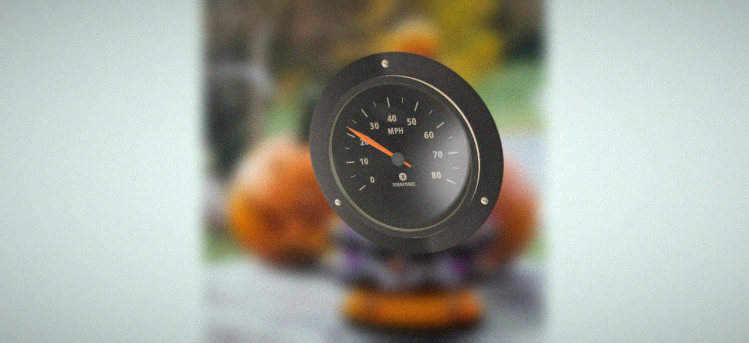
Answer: 22.5 mph
